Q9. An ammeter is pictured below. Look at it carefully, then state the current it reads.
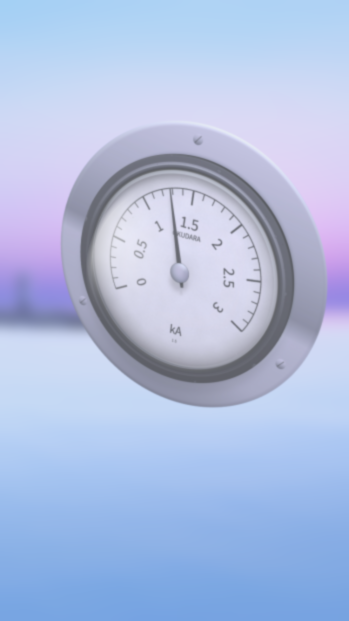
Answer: 1.3 kA
